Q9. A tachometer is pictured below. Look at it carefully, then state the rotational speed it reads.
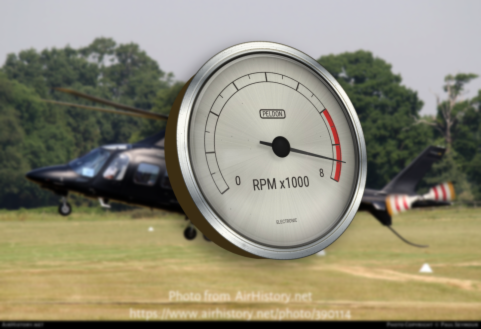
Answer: 7500 rpm
